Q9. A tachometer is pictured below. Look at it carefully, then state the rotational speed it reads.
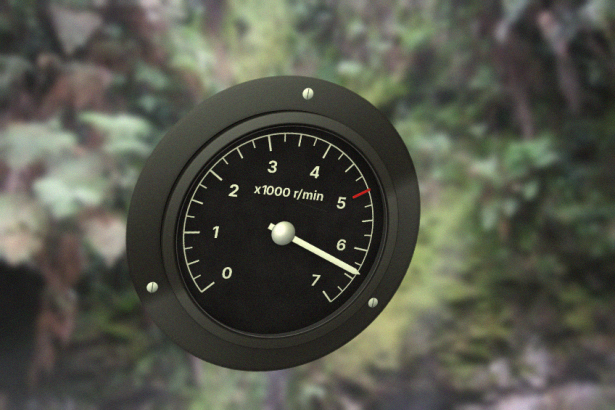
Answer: 6375 rpm
